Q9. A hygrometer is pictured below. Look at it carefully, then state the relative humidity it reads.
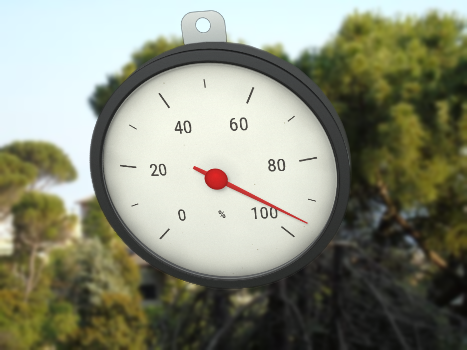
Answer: 95 %
